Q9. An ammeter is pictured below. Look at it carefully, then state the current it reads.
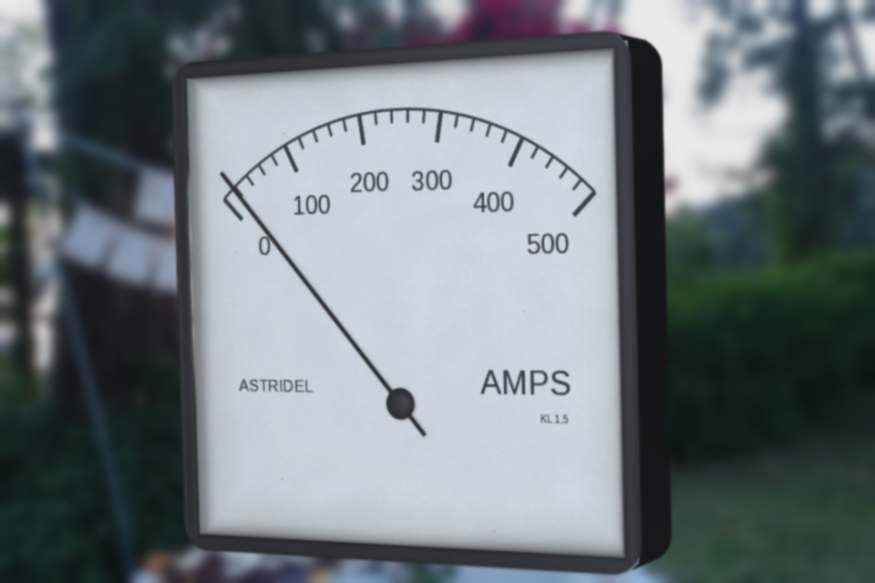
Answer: 20 A
